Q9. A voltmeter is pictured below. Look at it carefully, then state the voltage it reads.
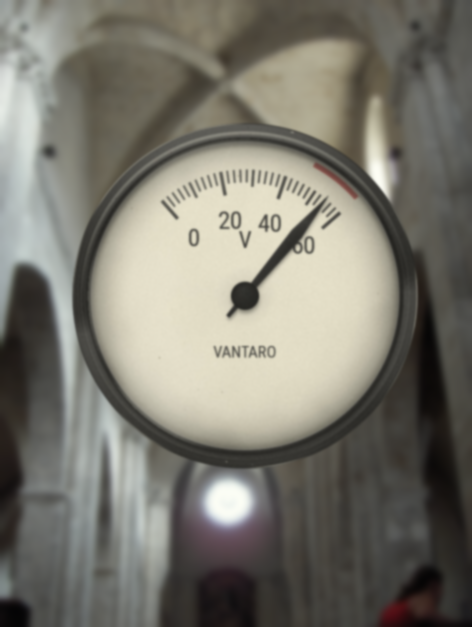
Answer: 54 V
